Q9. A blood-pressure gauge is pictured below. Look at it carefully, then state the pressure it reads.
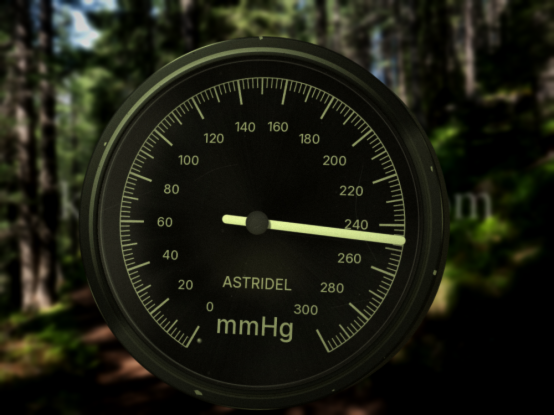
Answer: 246 mmHg
